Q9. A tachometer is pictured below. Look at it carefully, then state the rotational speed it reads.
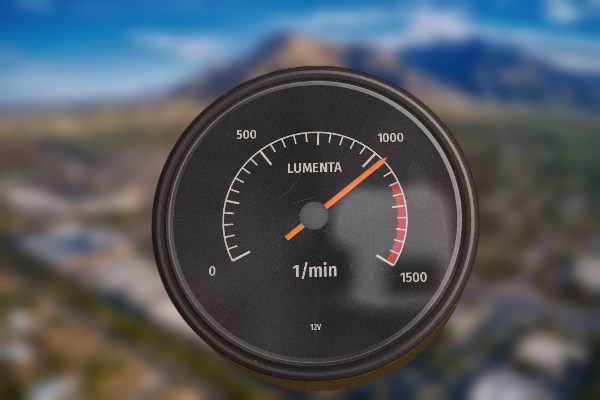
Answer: 1050 rpm
